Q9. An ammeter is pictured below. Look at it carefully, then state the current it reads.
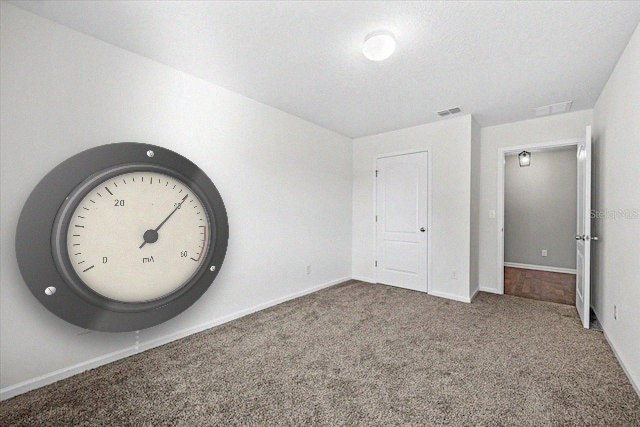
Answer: 40 mA
